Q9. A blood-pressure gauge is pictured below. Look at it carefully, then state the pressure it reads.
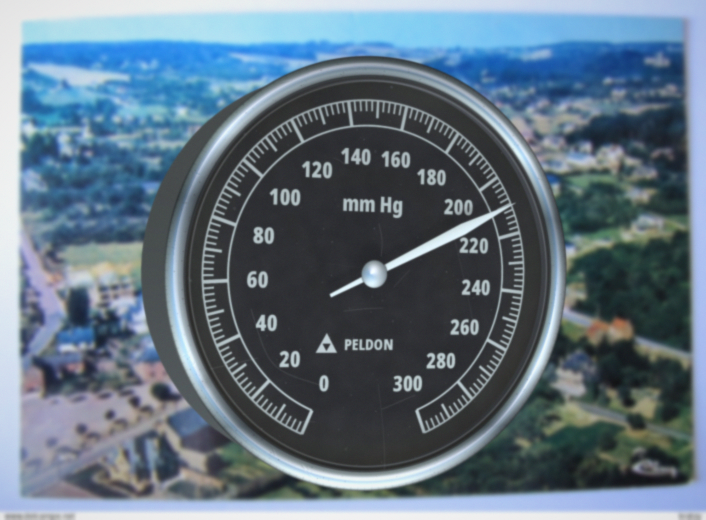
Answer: 210 mmHg
